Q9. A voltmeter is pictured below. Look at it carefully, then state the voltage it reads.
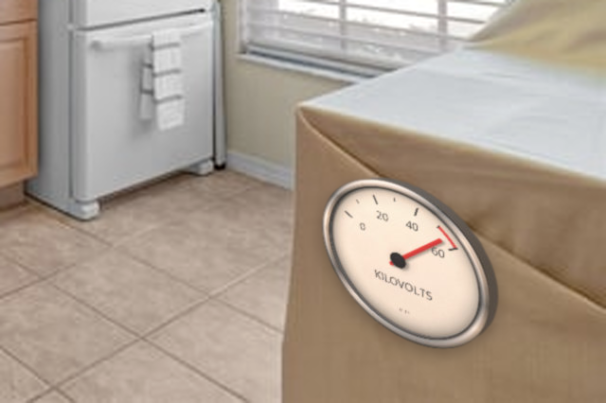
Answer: 55 kV
